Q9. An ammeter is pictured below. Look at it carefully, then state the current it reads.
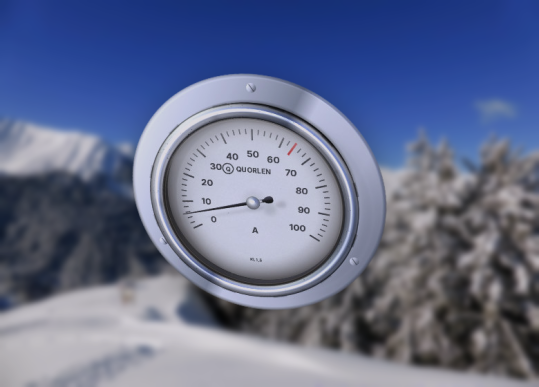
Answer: 6 A
